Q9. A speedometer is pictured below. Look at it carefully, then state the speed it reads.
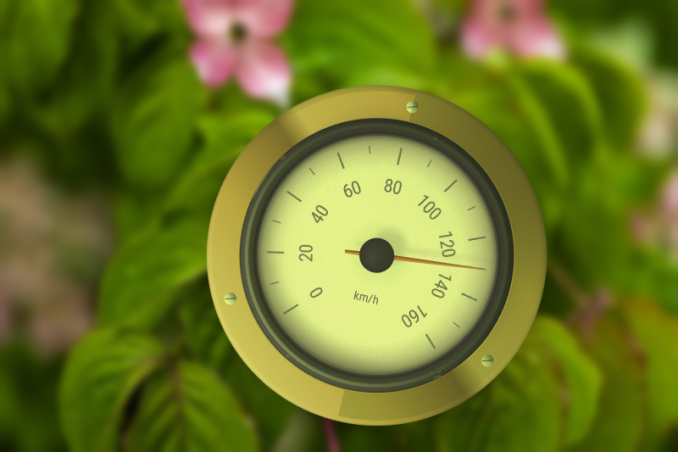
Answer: 130 km/h
